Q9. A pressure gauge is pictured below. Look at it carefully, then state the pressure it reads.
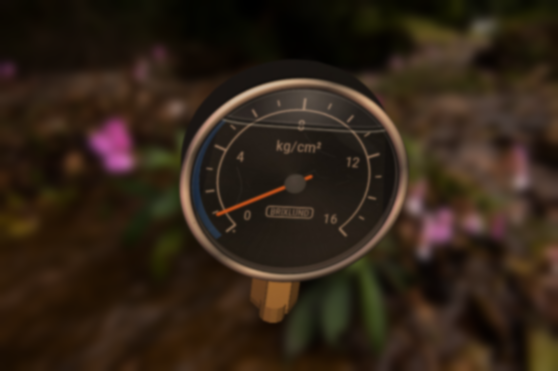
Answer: 1 kg/cm²
